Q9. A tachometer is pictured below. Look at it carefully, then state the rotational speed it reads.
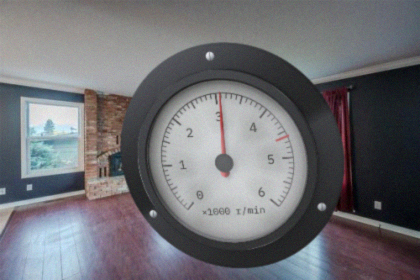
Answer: 3100 rpm
